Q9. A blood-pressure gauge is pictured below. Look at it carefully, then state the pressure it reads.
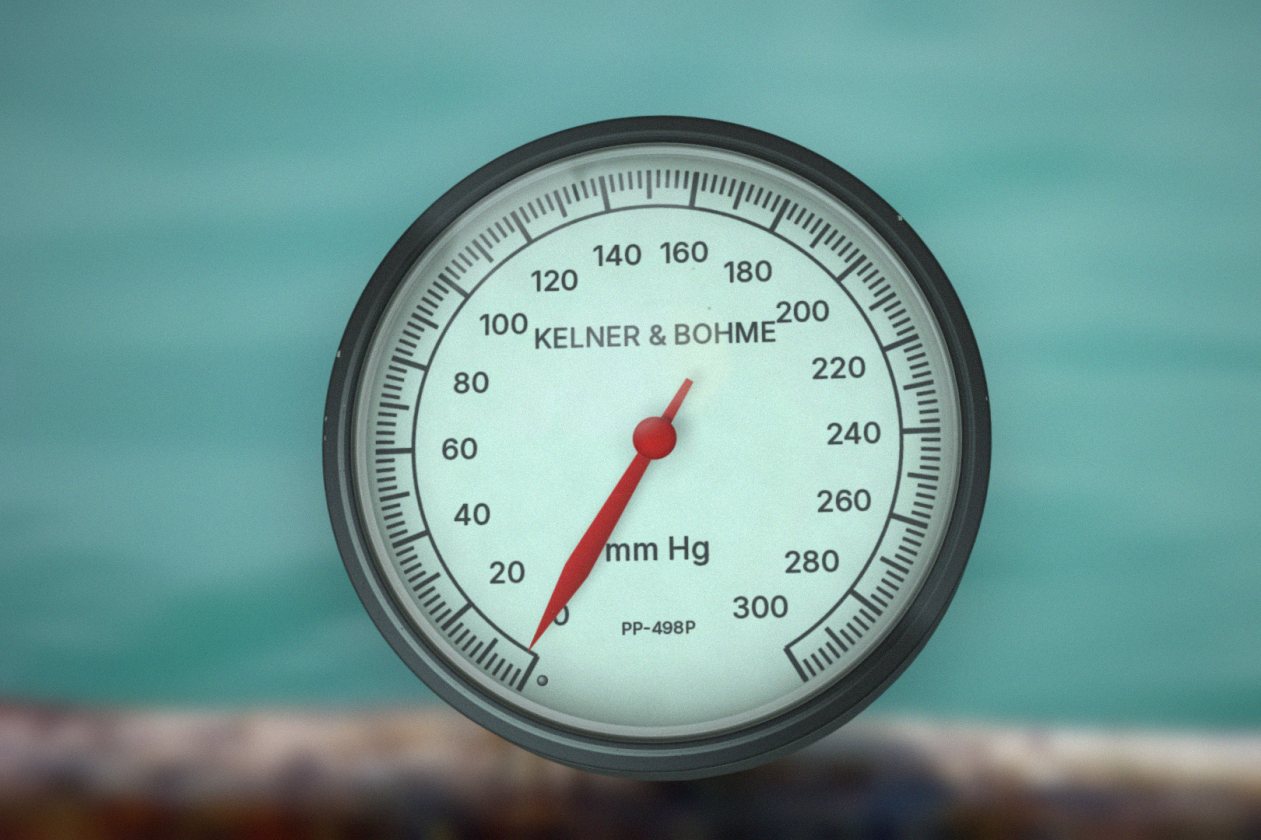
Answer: 2 mmHg
